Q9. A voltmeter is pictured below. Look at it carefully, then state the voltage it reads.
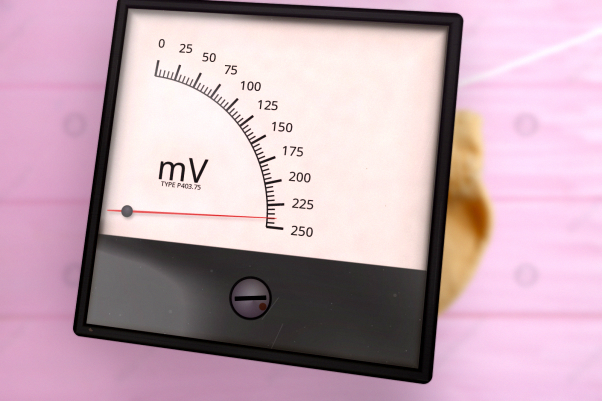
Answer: 240 mV
